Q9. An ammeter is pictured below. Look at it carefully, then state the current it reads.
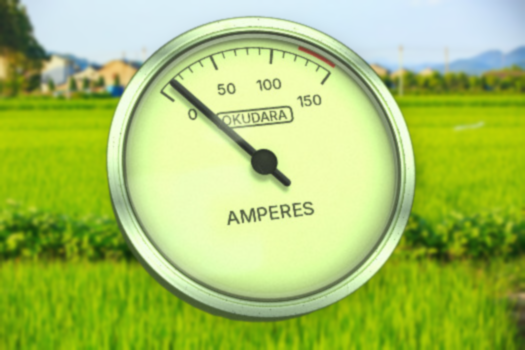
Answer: 10 A
